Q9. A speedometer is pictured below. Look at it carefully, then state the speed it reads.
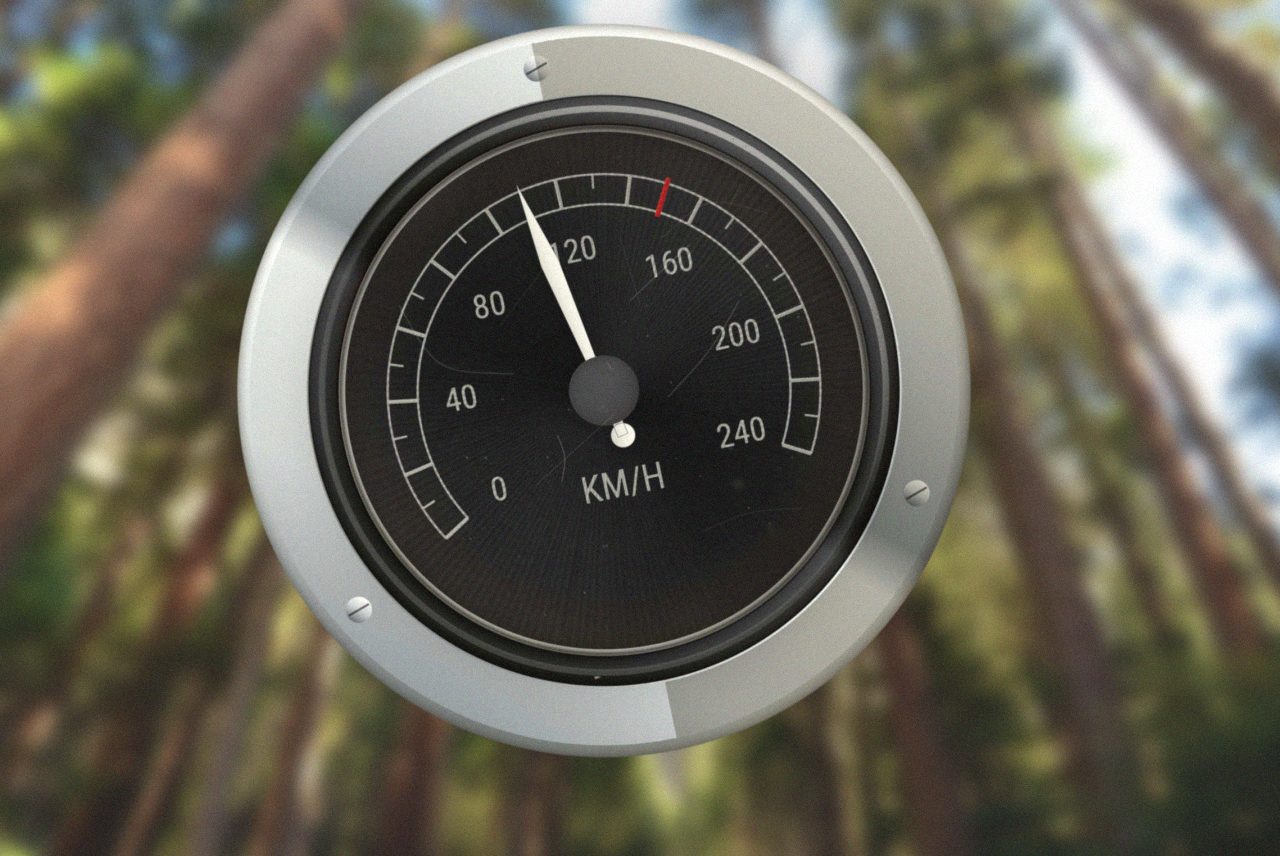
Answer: 110 km/h
